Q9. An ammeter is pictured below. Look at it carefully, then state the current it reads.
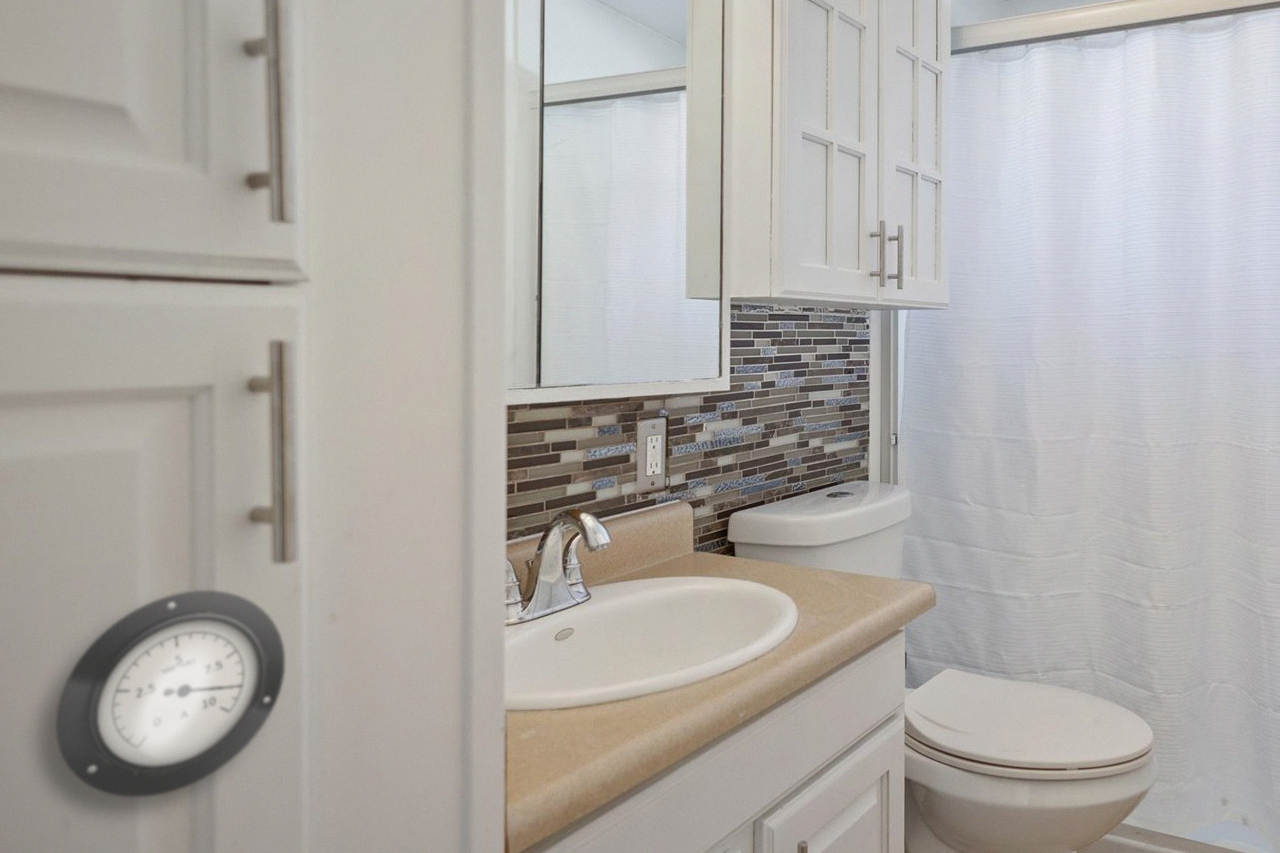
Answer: 9 A
